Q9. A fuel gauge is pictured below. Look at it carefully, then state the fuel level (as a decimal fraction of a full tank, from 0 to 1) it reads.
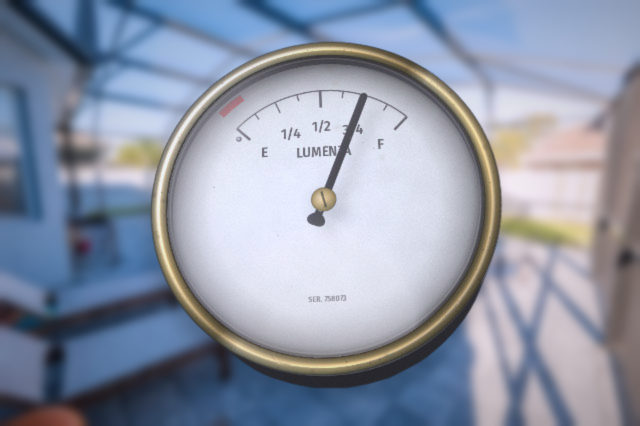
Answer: 0.75
